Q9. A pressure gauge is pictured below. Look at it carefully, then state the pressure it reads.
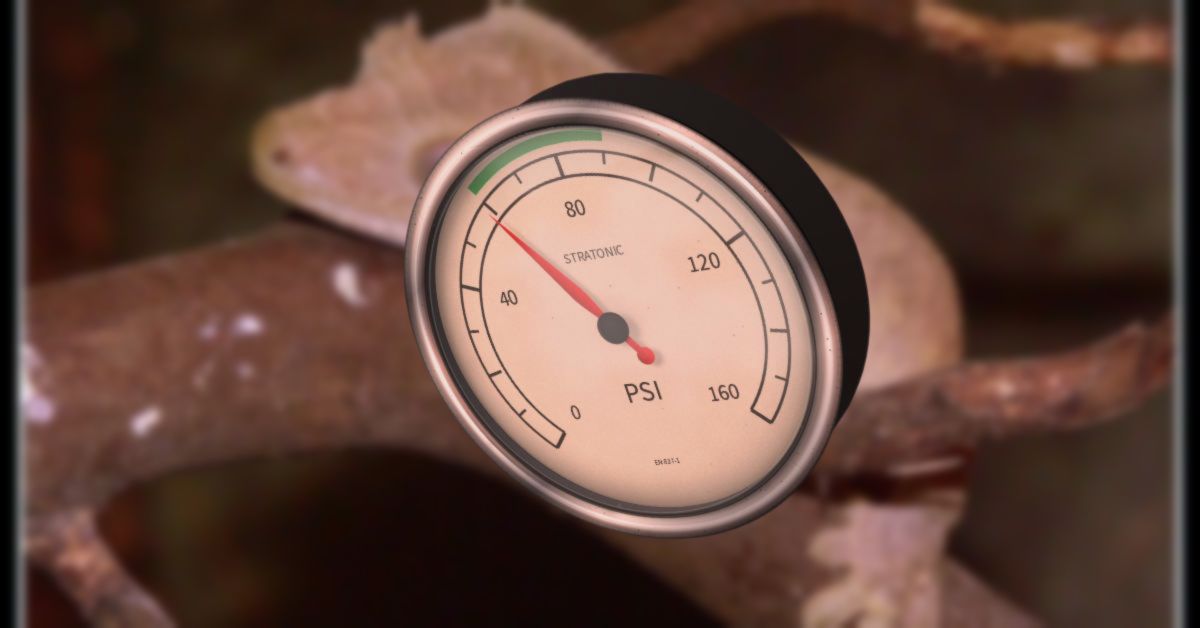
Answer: 60 psi
